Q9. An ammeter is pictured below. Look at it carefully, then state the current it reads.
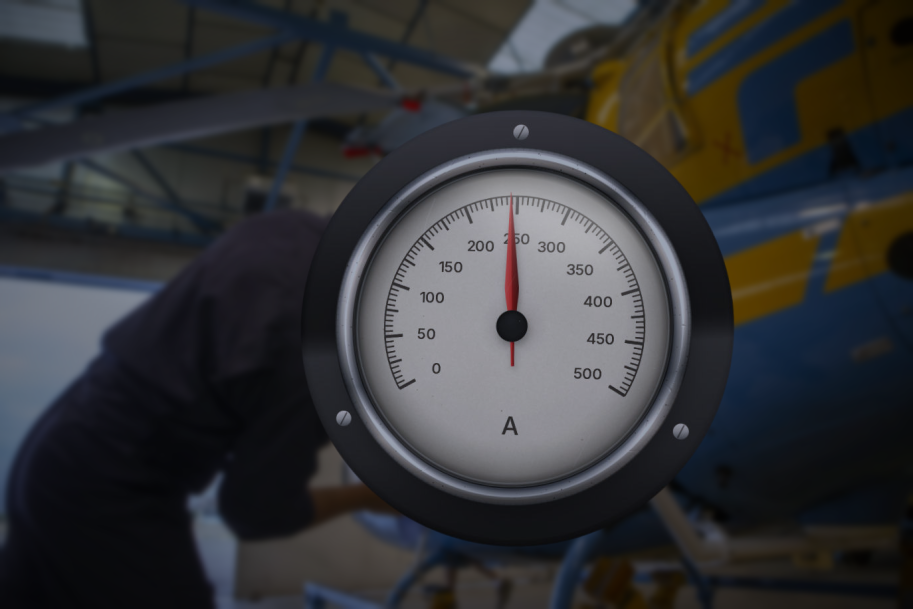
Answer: 245 A
